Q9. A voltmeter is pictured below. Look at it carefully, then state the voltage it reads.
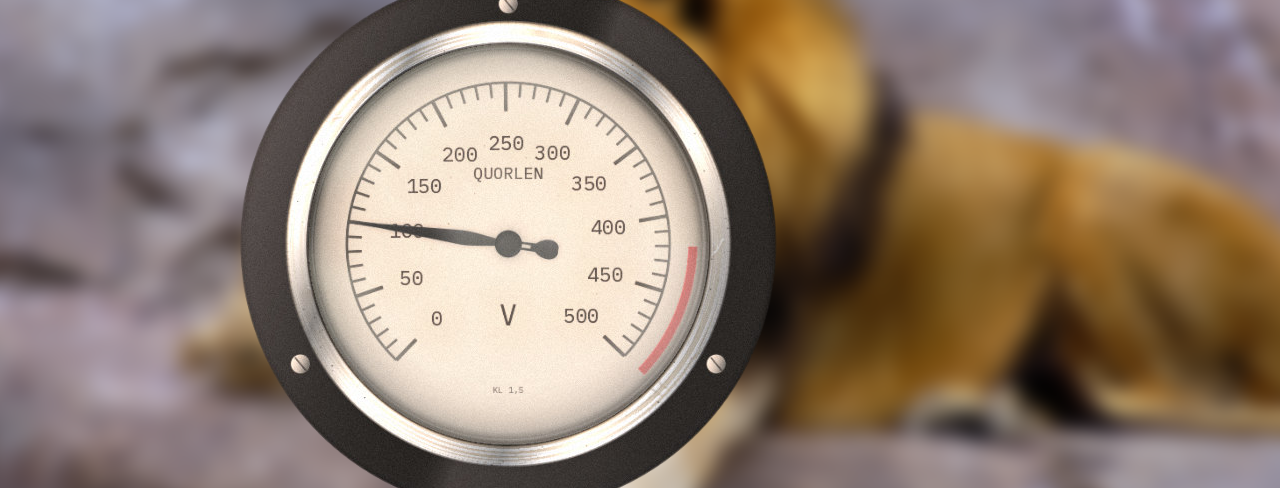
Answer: 100 V
